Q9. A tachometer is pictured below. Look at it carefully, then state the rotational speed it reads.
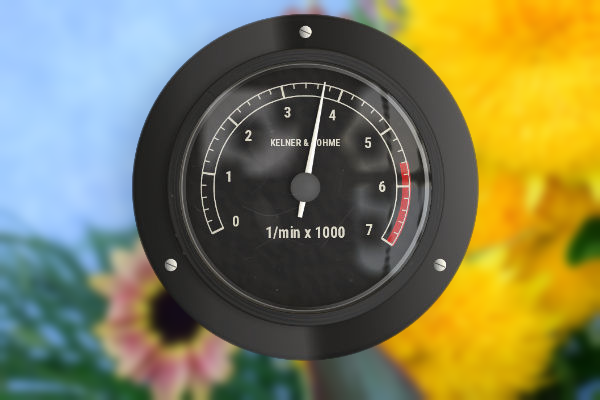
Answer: 3700 rpm
